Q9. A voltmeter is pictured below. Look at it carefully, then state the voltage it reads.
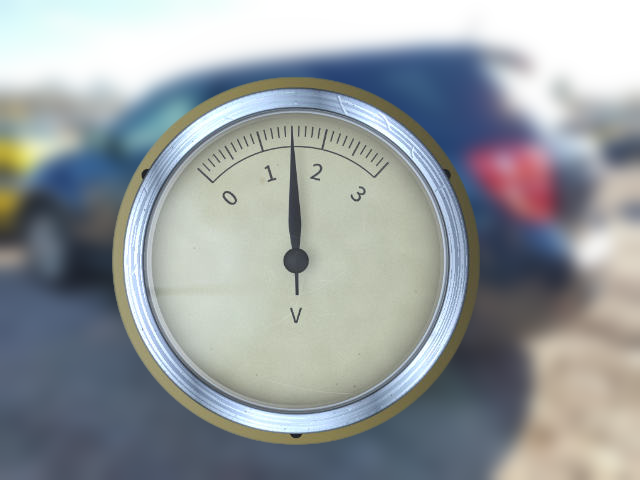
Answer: 1.5 V
